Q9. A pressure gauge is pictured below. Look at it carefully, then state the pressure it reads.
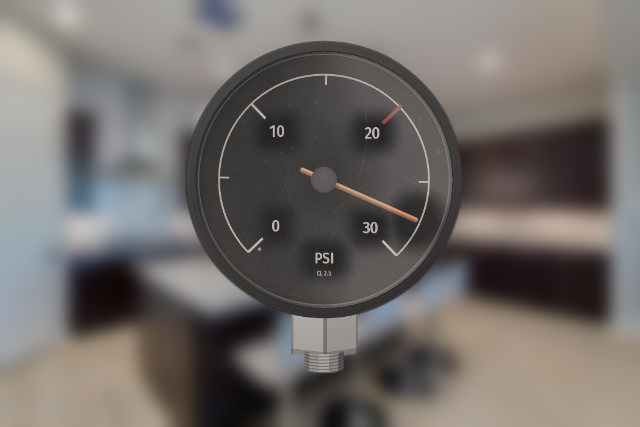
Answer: 27.5 psi
